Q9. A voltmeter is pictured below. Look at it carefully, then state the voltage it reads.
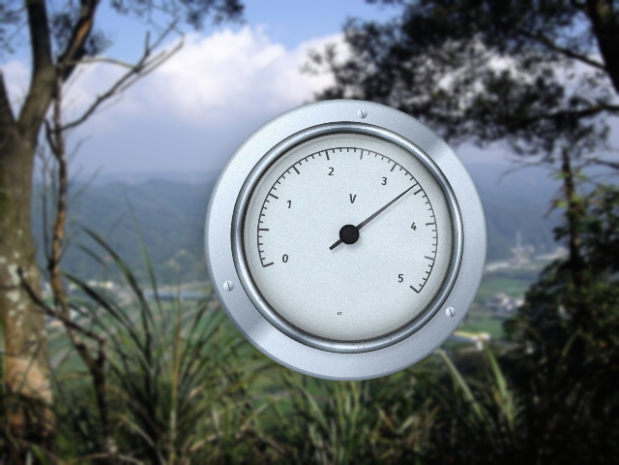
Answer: 3.4 V
